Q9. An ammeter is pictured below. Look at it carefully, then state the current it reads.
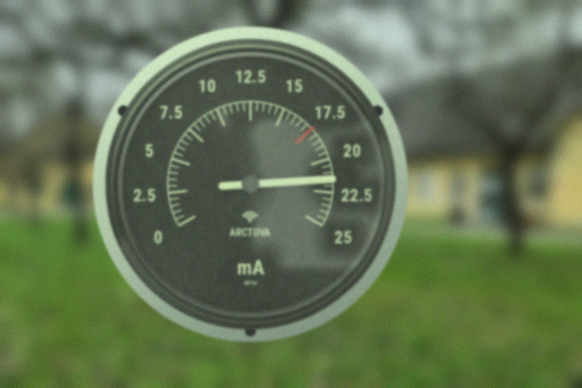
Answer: 21.5 mA
